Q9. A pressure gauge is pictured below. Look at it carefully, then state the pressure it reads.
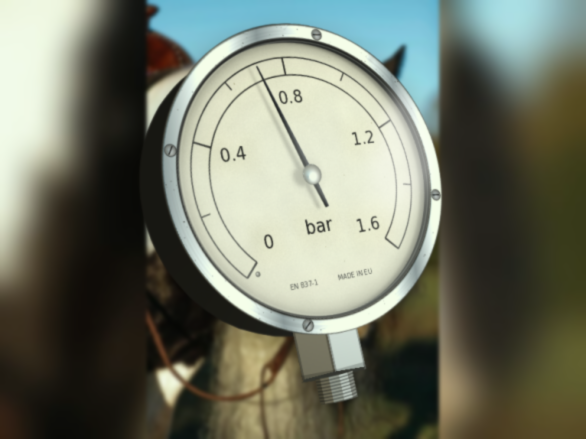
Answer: 0.7 bar
